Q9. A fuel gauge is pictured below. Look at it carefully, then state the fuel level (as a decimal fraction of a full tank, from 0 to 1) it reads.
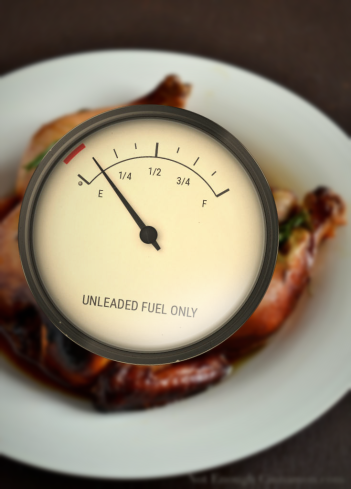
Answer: 0.125
